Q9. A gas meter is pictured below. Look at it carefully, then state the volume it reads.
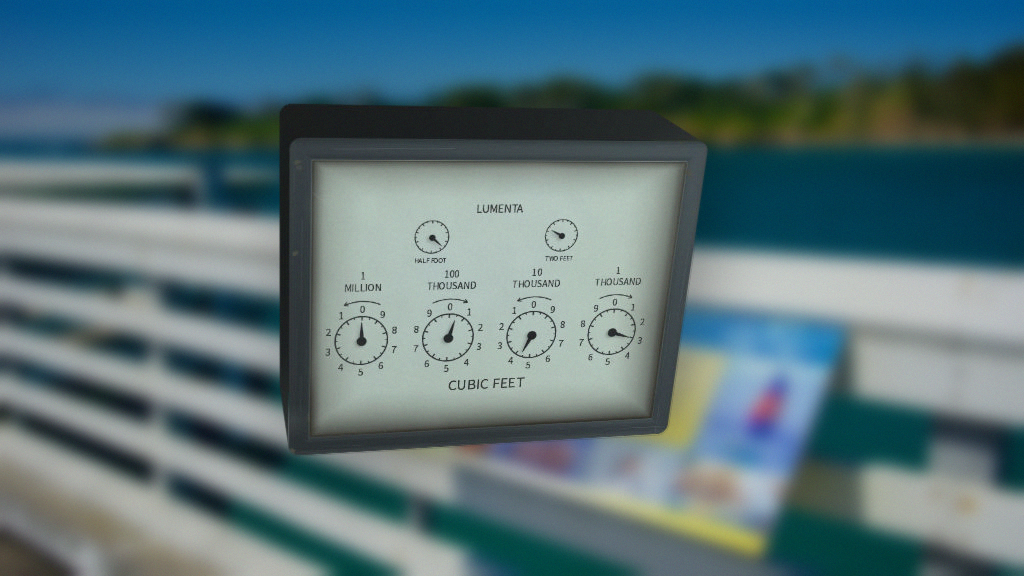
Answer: 4300 ft³
